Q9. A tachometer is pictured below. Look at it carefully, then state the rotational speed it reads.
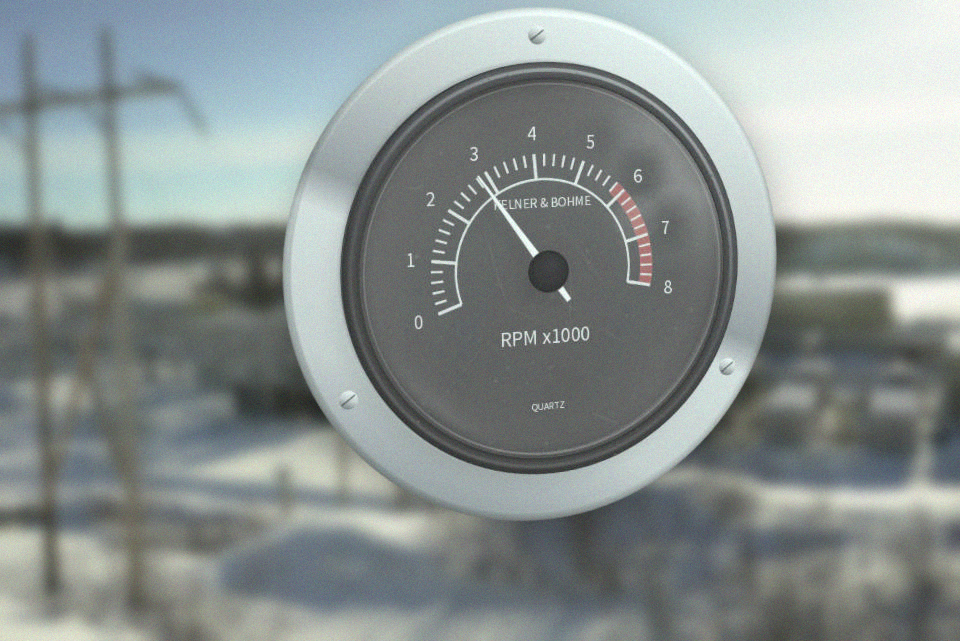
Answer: 2800 rpm
